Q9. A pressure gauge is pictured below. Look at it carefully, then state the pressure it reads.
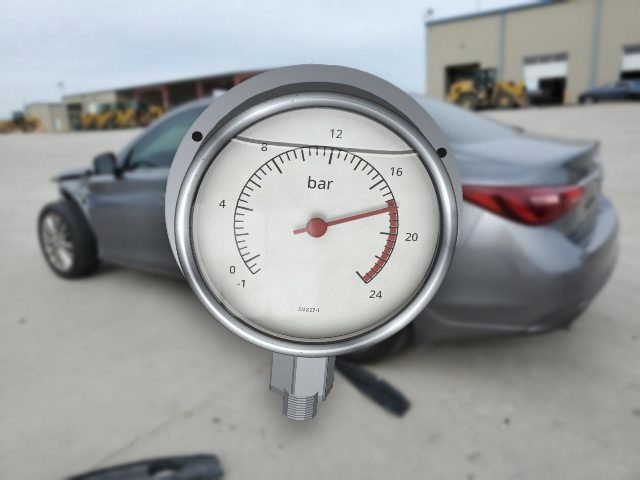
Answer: 18 bar
